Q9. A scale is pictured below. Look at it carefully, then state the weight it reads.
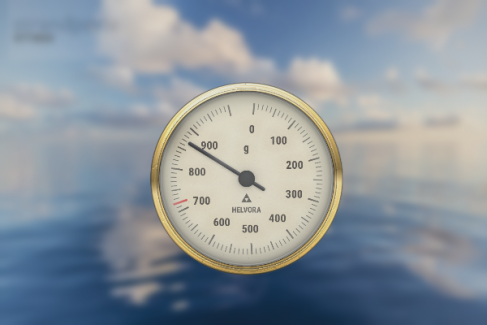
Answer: 870 g
